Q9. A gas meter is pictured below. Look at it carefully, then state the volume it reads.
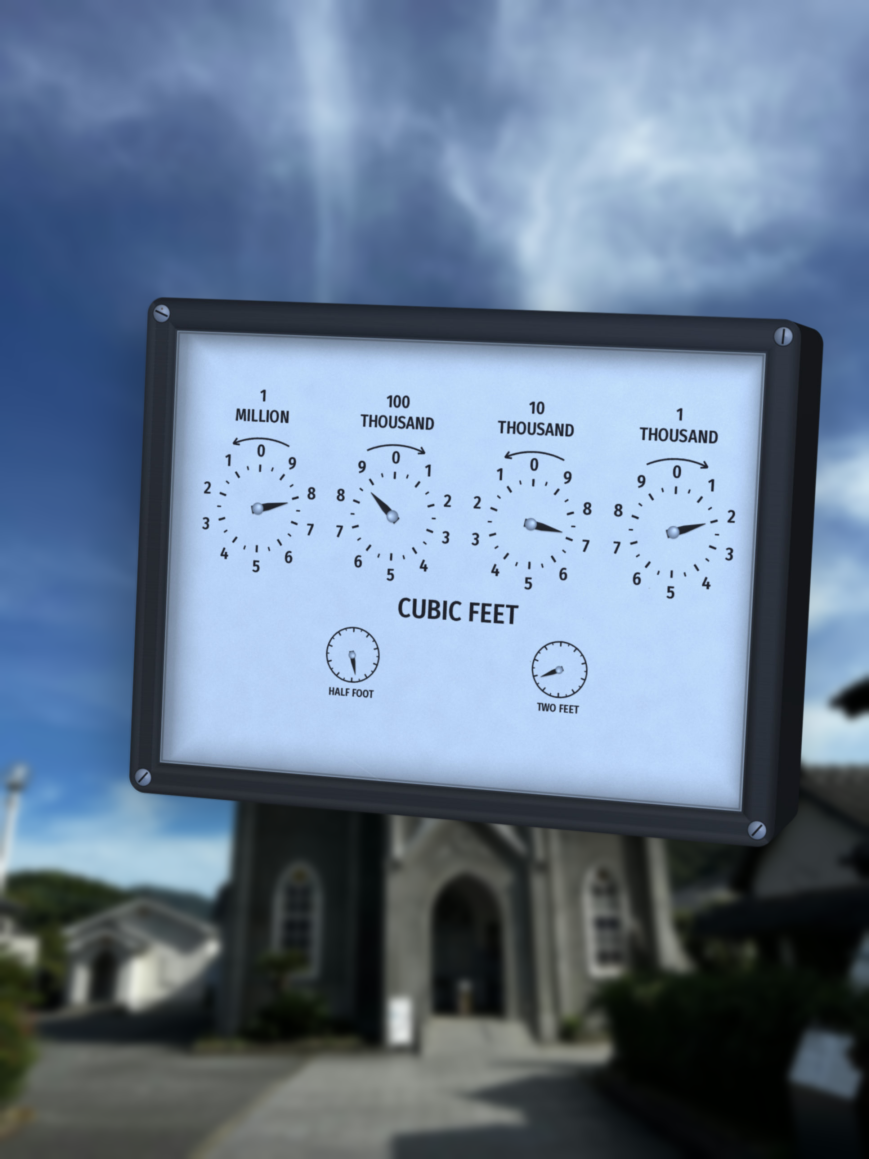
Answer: 787200 ft³
